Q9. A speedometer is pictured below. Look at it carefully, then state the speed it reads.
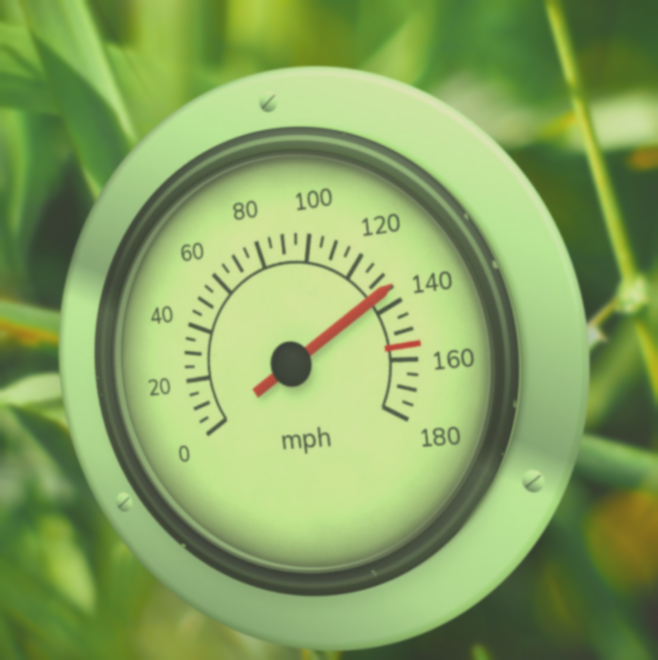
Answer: 135 mph
